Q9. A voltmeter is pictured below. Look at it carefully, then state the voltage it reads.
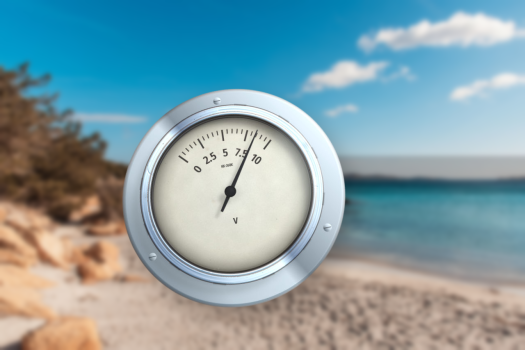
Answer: 8.5 V
